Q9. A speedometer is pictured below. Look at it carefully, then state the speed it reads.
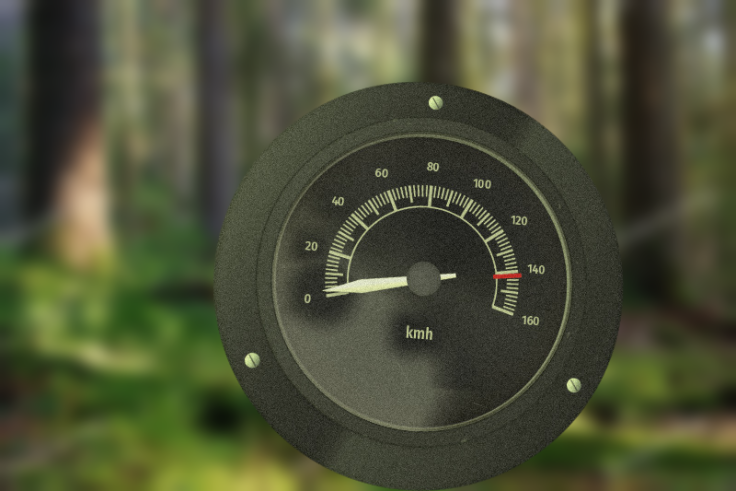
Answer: 2 km/h
